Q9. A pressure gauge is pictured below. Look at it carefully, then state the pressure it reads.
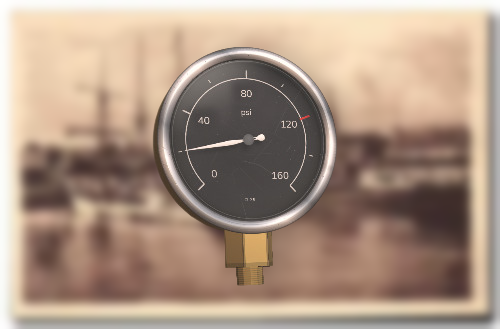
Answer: 20 psi
